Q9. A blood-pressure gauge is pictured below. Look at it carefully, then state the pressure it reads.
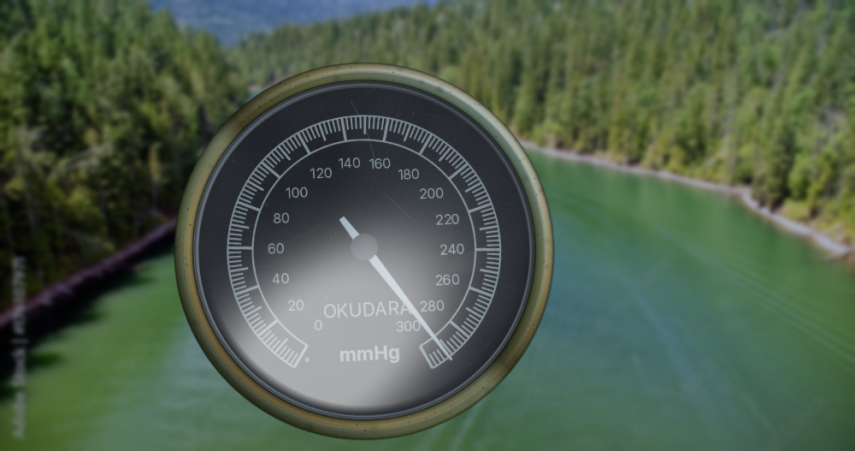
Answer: 292 mmHg
